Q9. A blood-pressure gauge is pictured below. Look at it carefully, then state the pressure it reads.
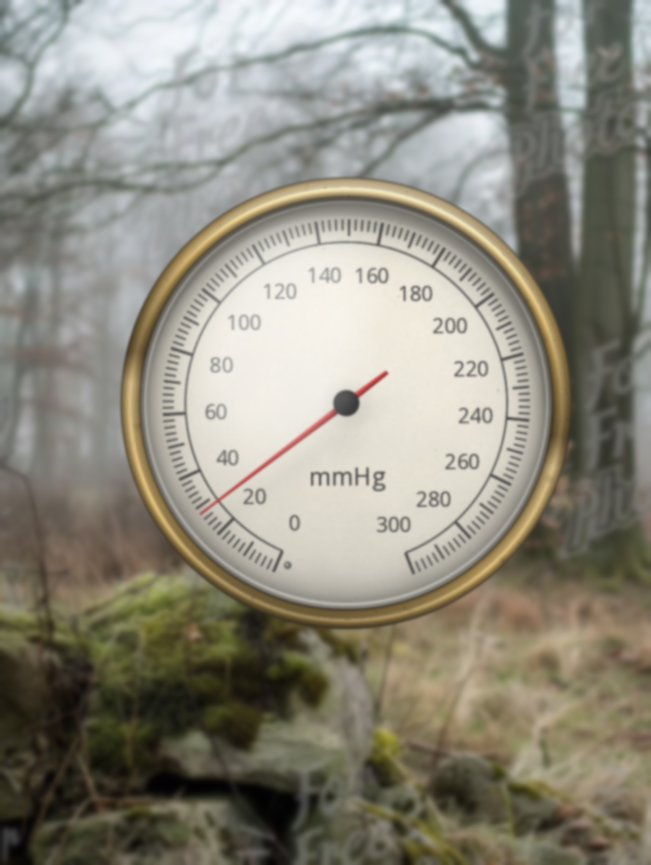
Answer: 28 mmHg
